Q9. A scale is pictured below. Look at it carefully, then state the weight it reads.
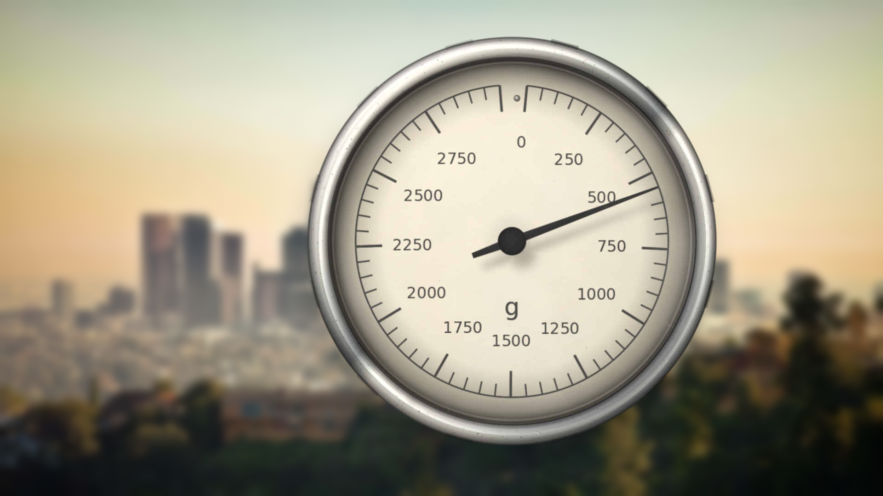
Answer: 550 g
